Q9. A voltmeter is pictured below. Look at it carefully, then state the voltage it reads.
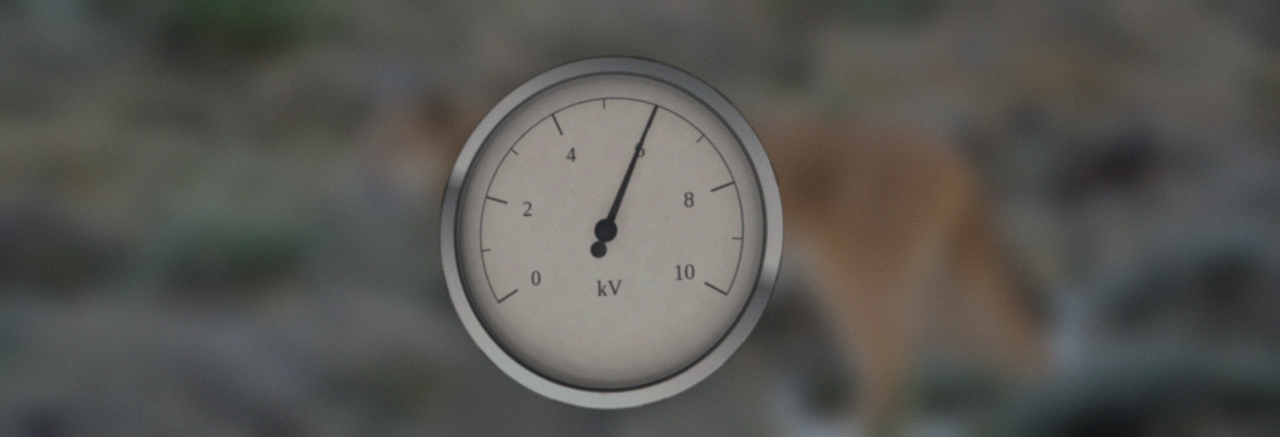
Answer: 6 kV
